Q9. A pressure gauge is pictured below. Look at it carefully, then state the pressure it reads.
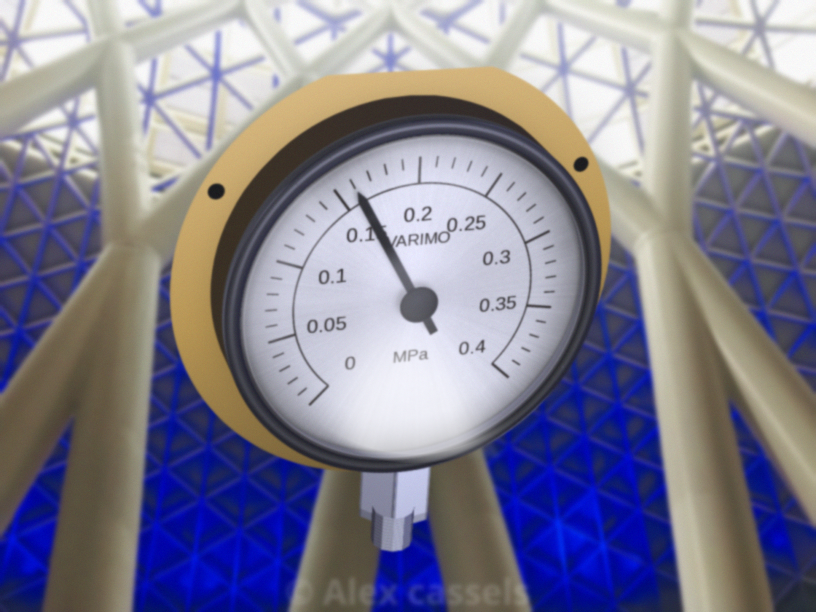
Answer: 0.16 MPa
